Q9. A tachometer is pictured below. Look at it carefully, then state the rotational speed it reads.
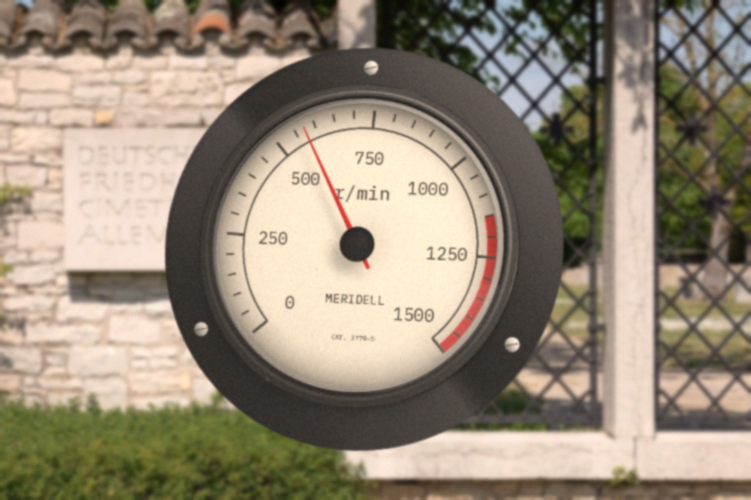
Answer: 575 rpm
